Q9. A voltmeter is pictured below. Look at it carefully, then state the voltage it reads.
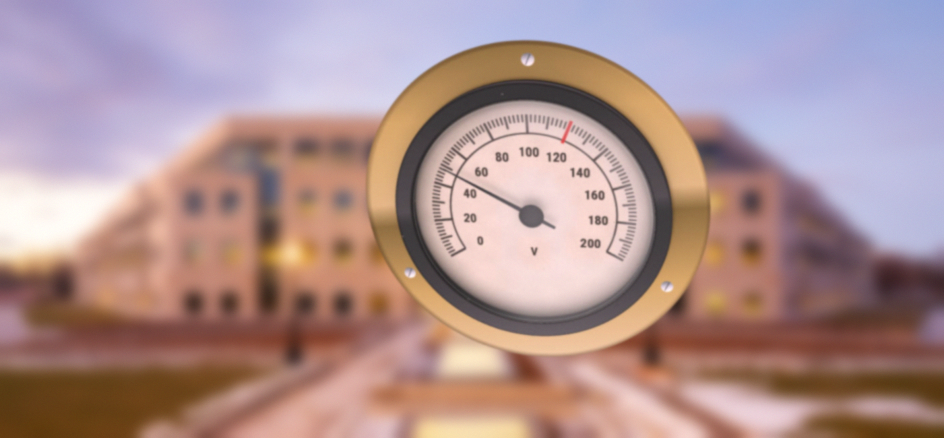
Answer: 50 V
